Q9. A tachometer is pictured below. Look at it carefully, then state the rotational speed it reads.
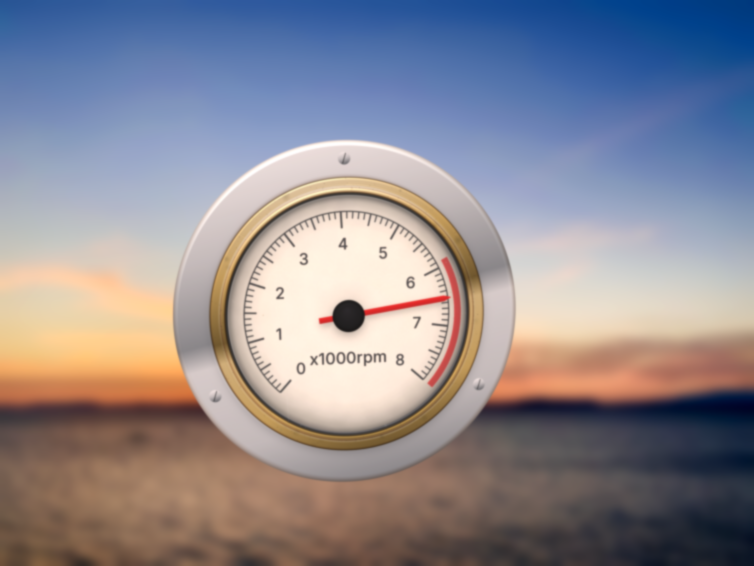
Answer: 6500 rpm
